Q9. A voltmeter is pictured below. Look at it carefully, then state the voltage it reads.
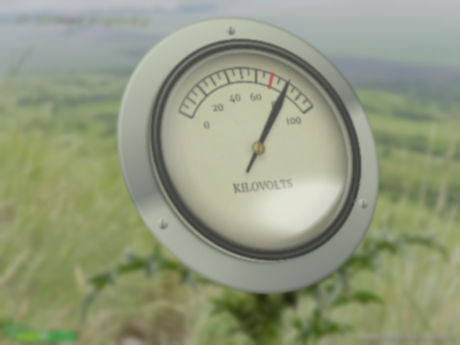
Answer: 80 kV
